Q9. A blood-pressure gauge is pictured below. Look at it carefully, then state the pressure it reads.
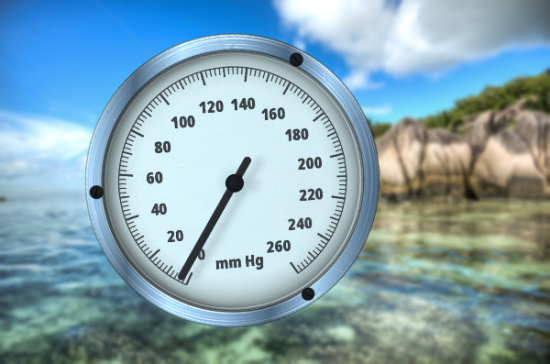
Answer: 4 mmHg
